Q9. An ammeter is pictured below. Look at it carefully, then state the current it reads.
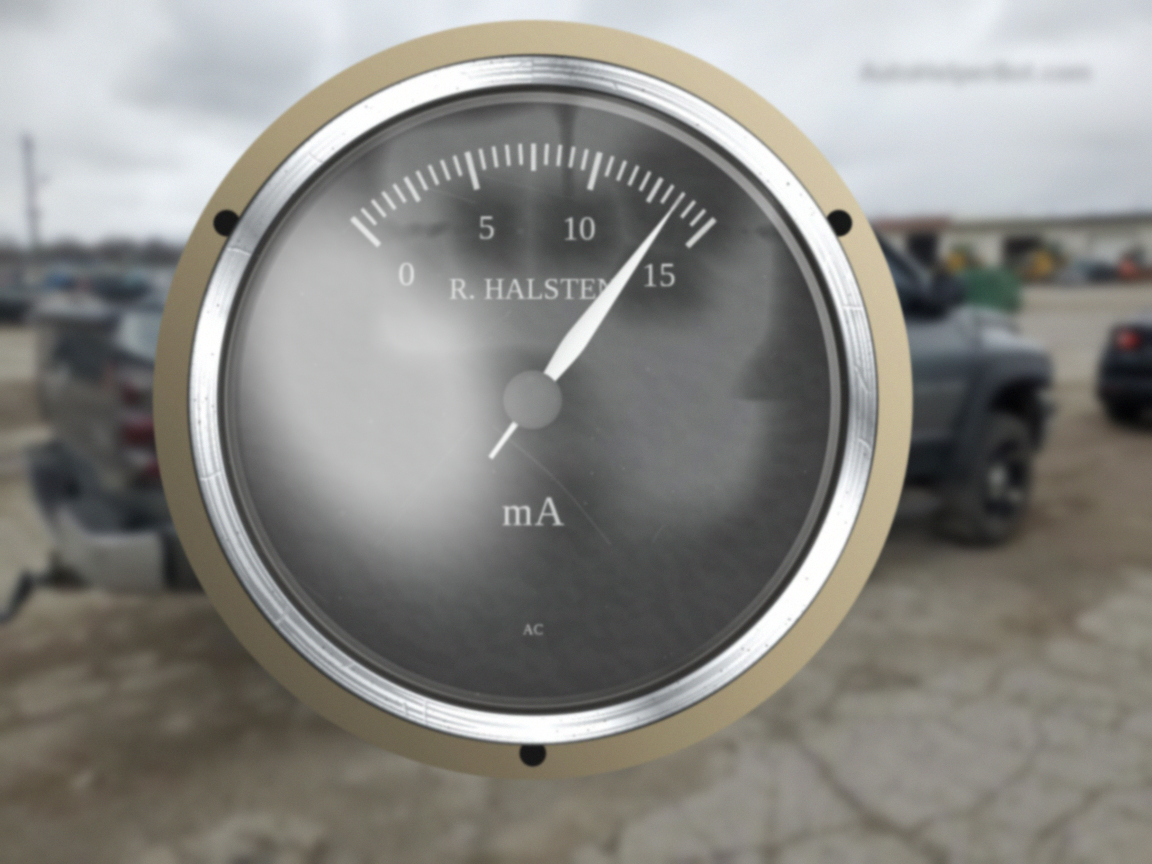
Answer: 13.5 mA
